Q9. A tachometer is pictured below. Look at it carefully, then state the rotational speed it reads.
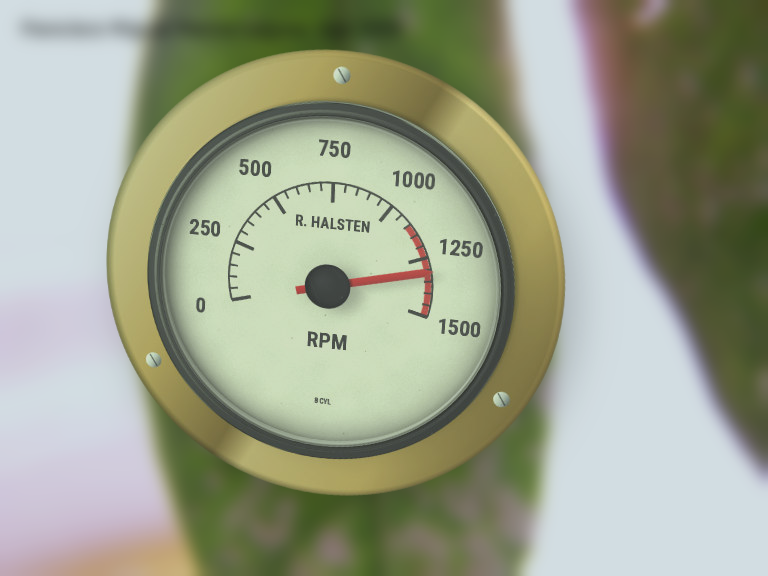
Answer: 1300 rpm
